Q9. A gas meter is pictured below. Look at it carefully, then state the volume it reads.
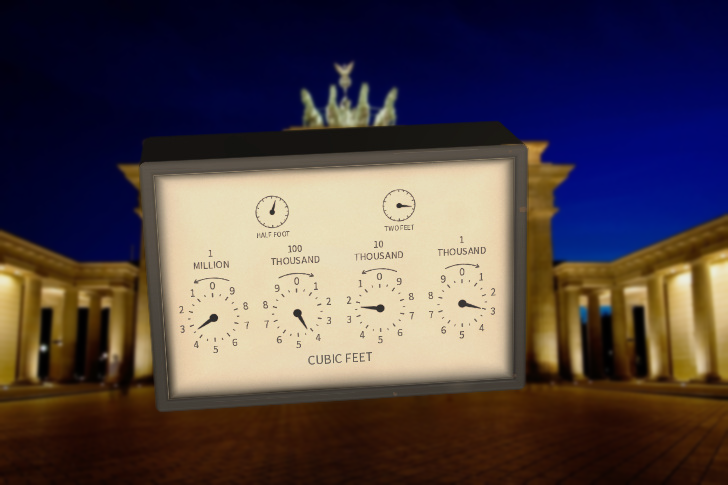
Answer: 342300 ft³
